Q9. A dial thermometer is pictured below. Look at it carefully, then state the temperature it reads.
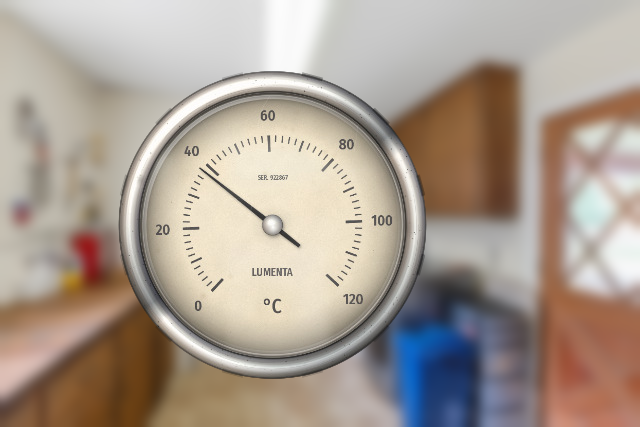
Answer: 38 °C
